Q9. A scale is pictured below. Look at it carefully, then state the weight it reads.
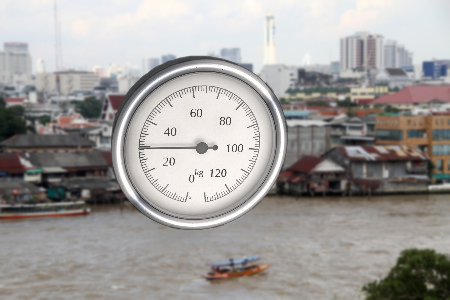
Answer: 30 kg
